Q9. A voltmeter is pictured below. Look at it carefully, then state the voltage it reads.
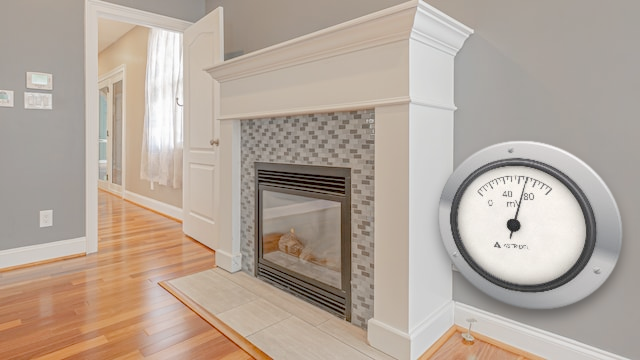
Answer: 70 mV
